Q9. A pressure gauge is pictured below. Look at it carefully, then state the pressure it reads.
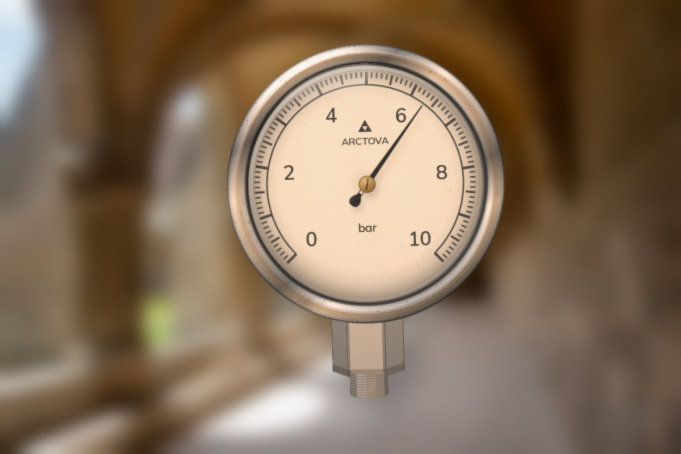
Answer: 6.3 bar
